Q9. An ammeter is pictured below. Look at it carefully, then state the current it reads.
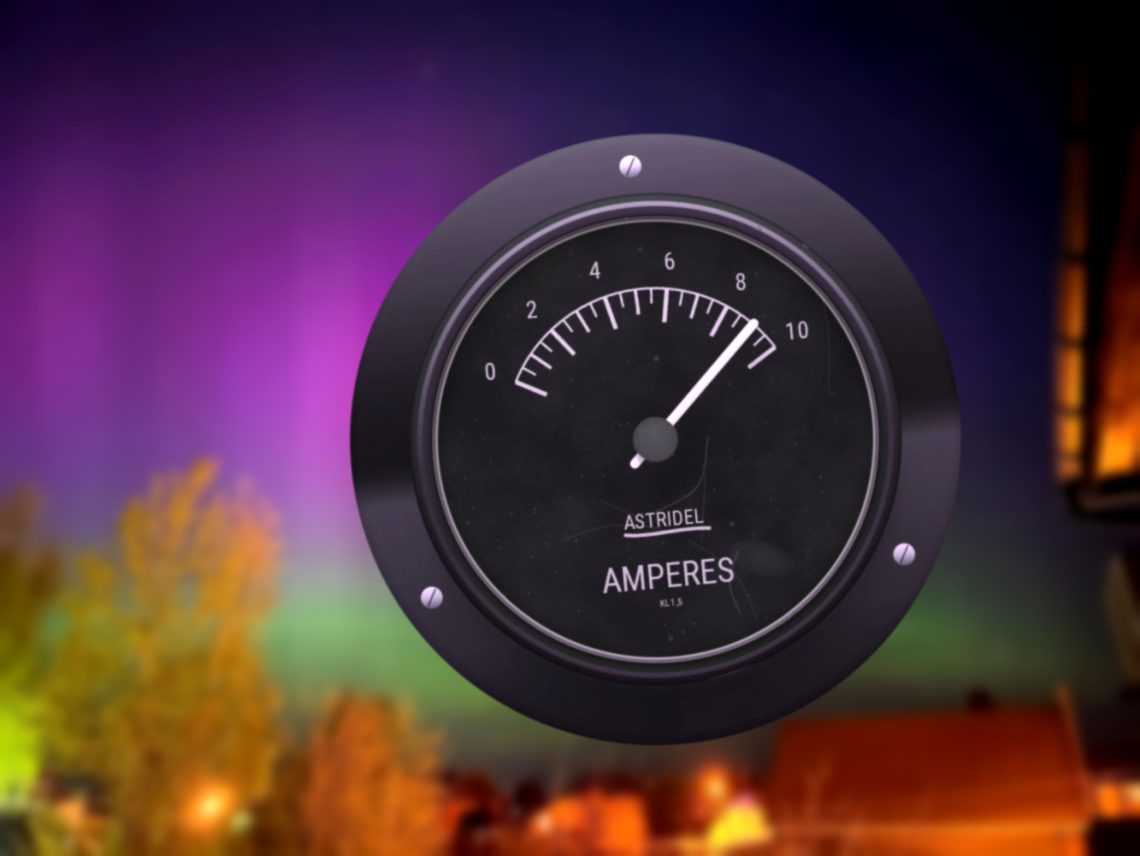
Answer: 9 A
